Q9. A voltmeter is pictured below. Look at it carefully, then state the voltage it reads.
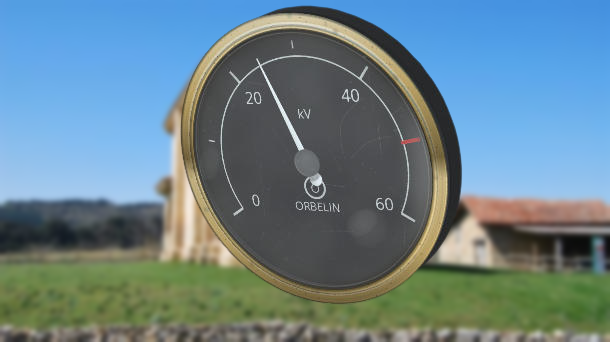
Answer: 25 kV
